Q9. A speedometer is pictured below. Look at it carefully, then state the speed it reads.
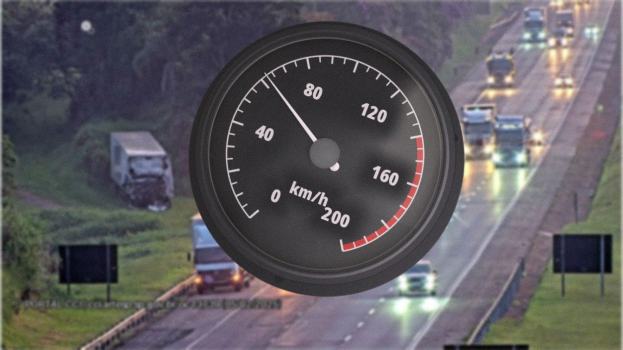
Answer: 62.5 km/h
